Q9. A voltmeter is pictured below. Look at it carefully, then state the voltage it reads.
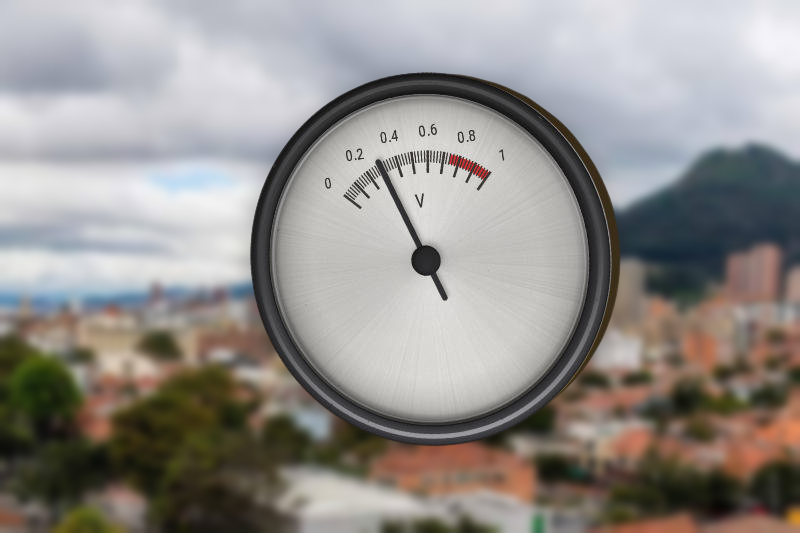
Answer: 0.3 V
